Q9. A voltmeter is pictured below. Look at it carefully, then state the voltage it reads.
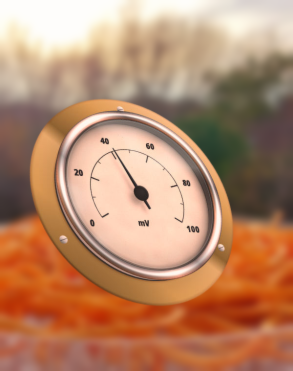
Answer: 40 mV
